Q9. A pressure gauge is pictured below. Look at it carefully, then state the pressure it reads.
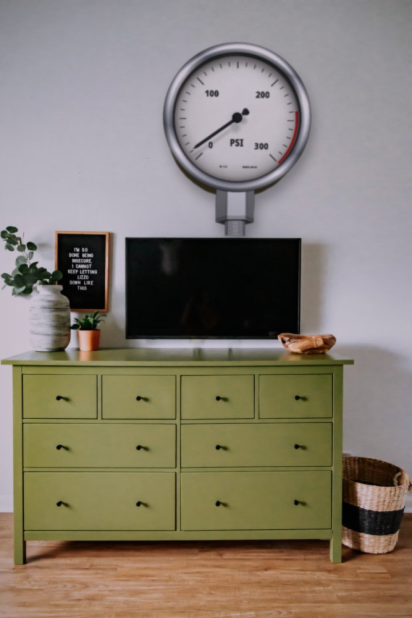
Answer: 10 psi
